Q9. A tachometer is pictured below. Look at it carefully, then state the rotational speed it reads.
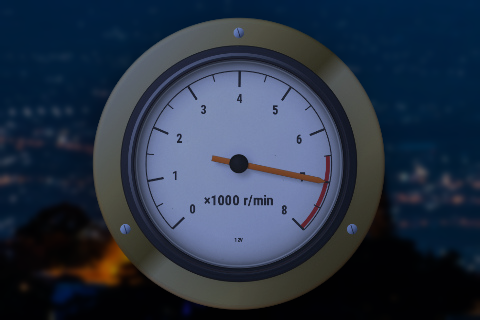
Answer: 7000 rpm
